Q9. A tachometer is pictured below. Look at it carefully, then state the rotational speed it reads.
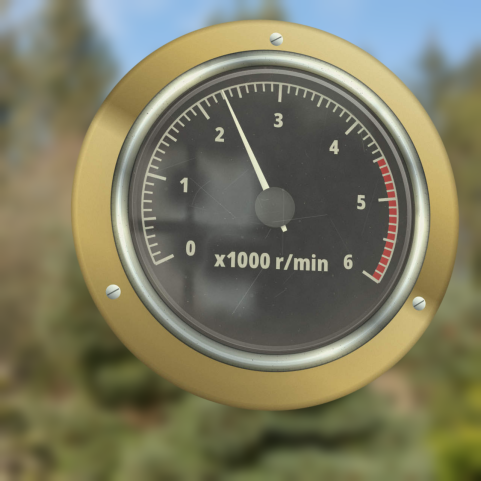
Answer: 2300 rpm
